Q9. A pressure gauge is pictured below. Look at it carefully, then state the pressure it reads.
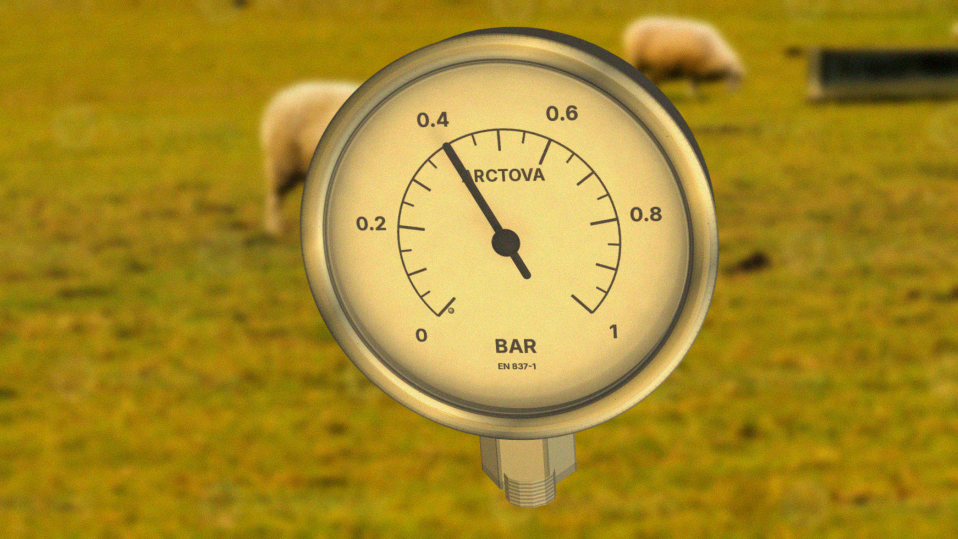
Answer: 0.4 bar
